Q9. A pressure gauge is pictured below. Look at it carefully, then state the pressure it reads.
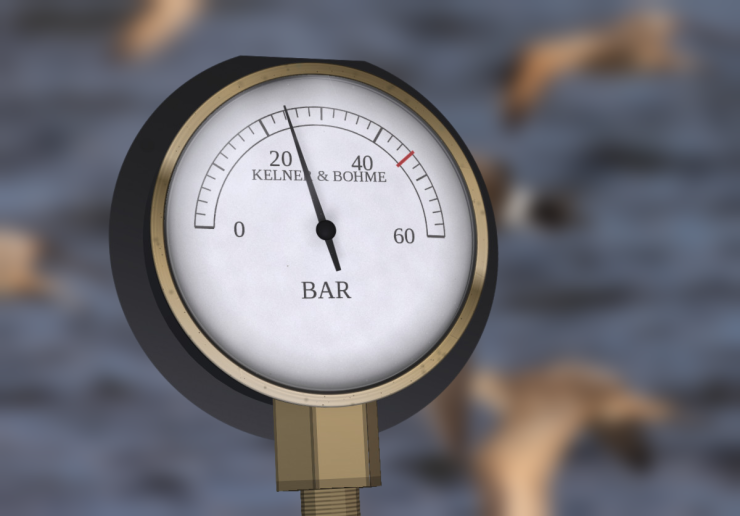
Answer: 24 bar
